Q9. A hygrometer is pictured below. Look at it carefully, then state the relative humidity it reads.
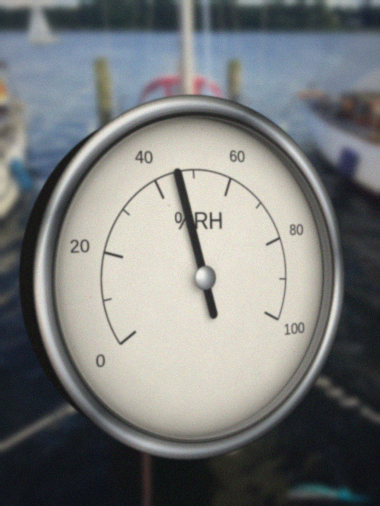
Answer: 45 %
